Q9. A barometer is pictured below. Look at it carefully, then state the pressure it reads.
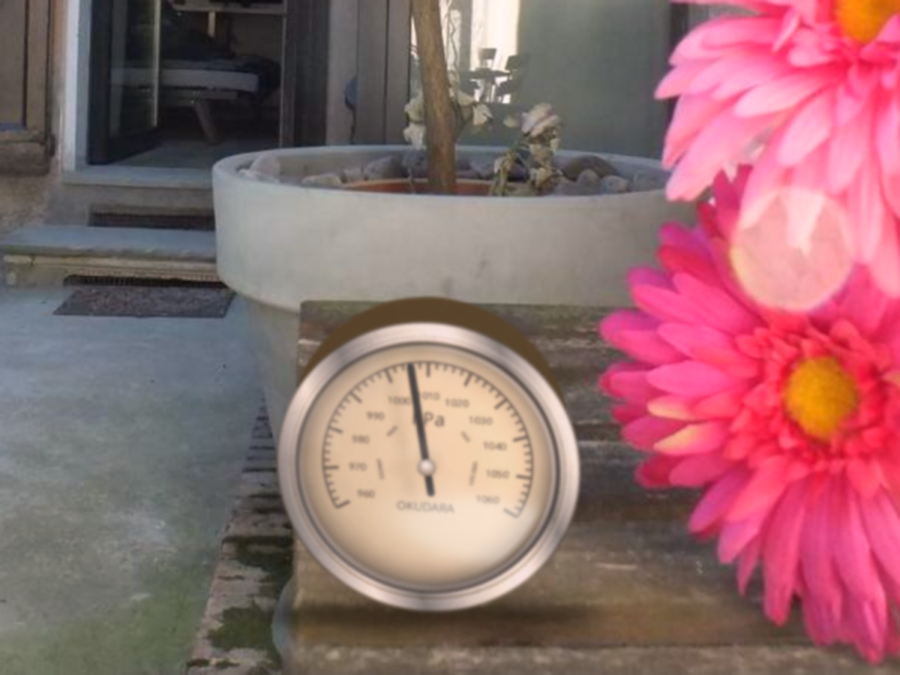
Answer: 1006 hPa
